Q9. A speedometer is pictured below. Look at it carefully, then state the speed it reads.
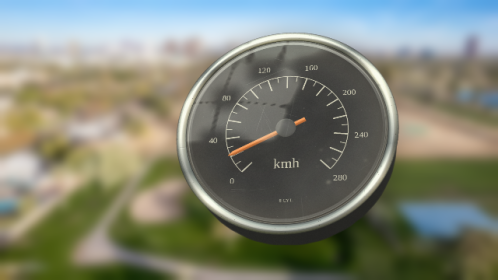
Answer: 20 km/h
